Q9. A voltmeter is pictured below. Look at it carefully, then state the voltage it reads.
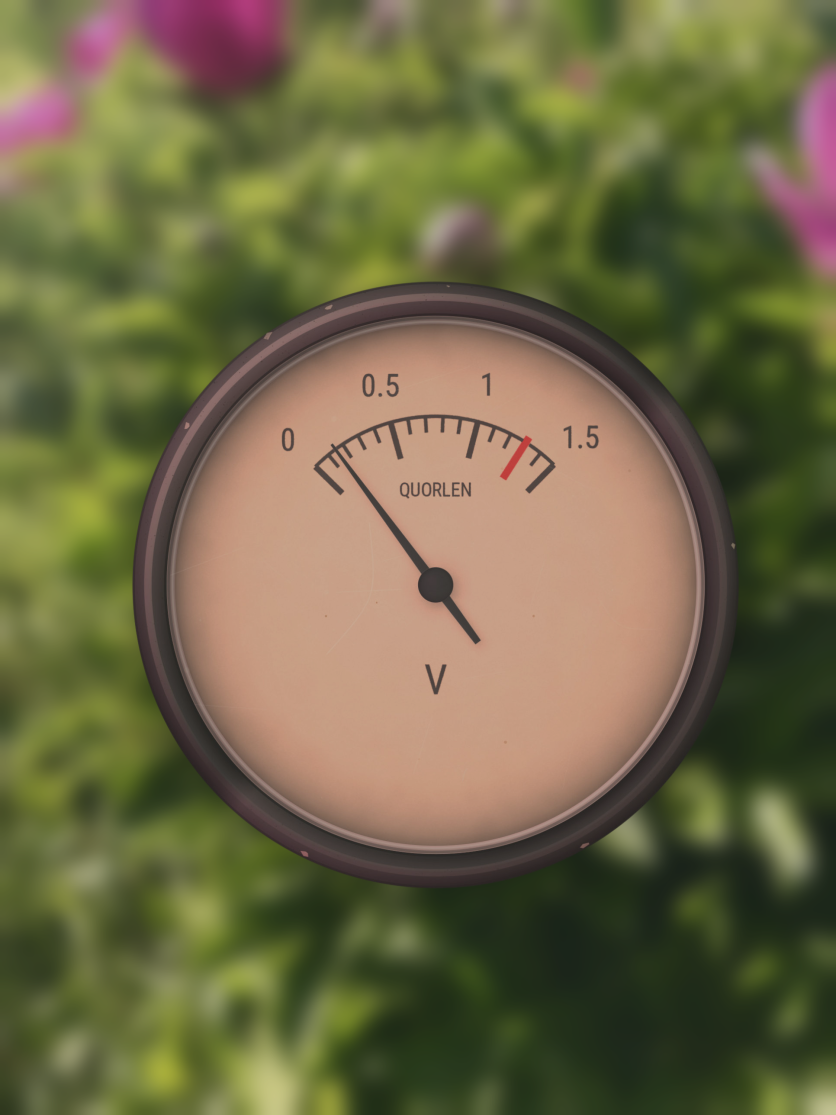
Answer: 0.15 V
